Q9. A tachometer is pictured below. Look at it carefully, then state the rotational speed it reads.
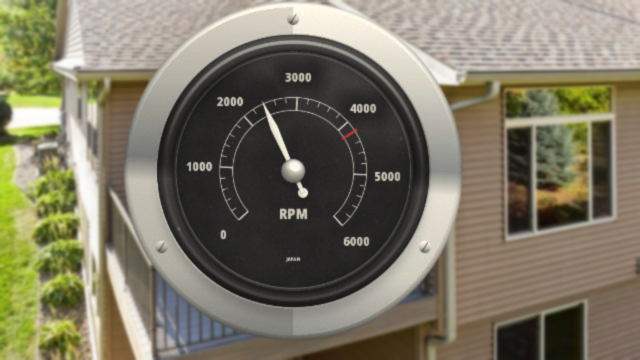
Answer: 2400 rpm
